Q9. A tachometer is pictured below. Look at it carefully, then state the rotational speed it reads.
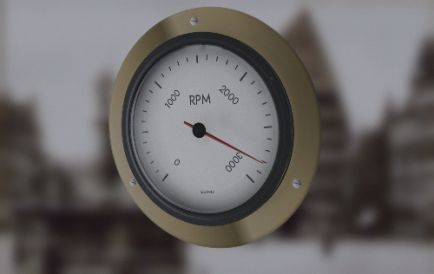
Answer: 2800 rpm
